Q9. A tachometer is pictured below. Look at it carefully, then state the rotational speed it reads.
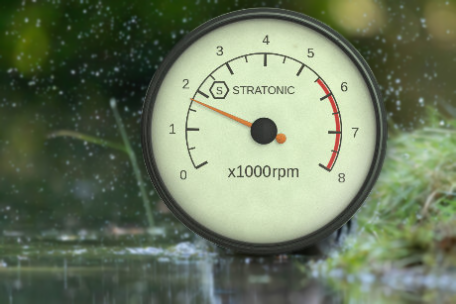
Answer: 1750 rpm
